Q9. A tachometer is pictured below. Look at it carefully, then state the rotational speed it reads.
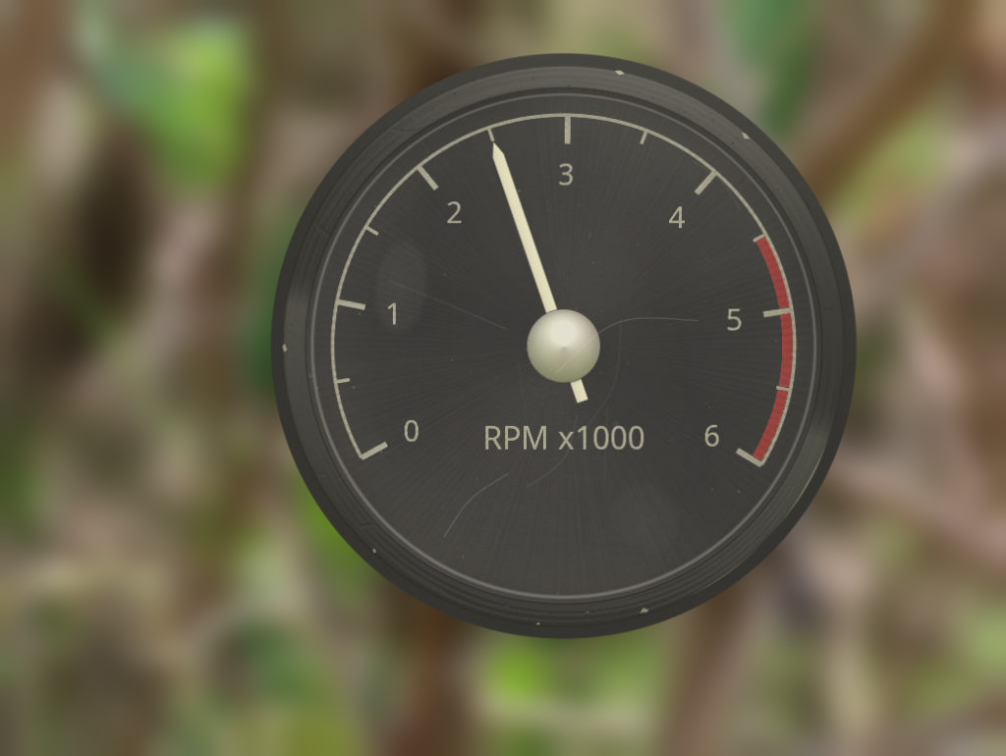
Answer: 2500 rpm
